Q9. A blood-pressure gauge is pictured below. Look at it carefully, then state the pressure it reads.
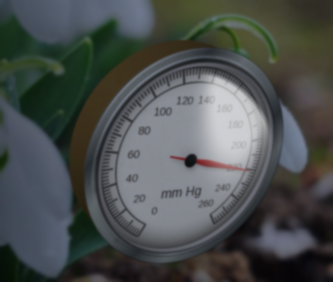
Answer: 220 mmHg
